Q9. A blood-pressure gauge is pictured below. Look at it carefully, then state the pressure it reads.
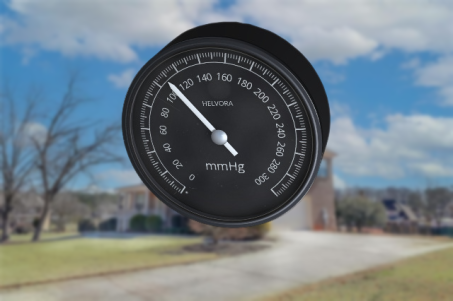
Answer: 110 mmHg
